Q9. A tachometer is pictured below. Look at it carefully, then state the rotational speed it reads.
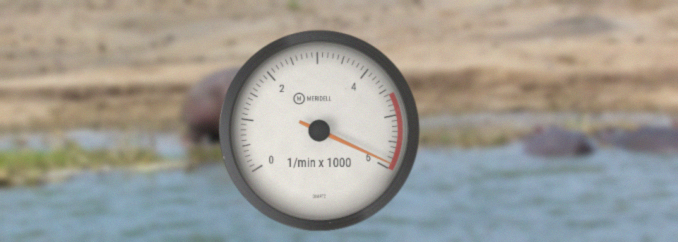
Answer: 5900 rpm
